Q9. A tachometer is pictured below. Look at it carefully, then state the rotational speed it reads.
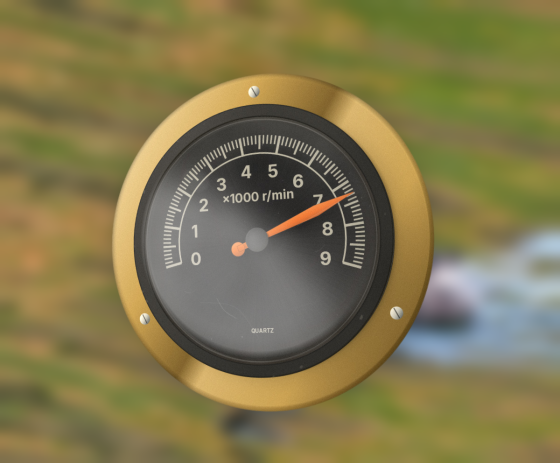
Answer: 7300 rpm
